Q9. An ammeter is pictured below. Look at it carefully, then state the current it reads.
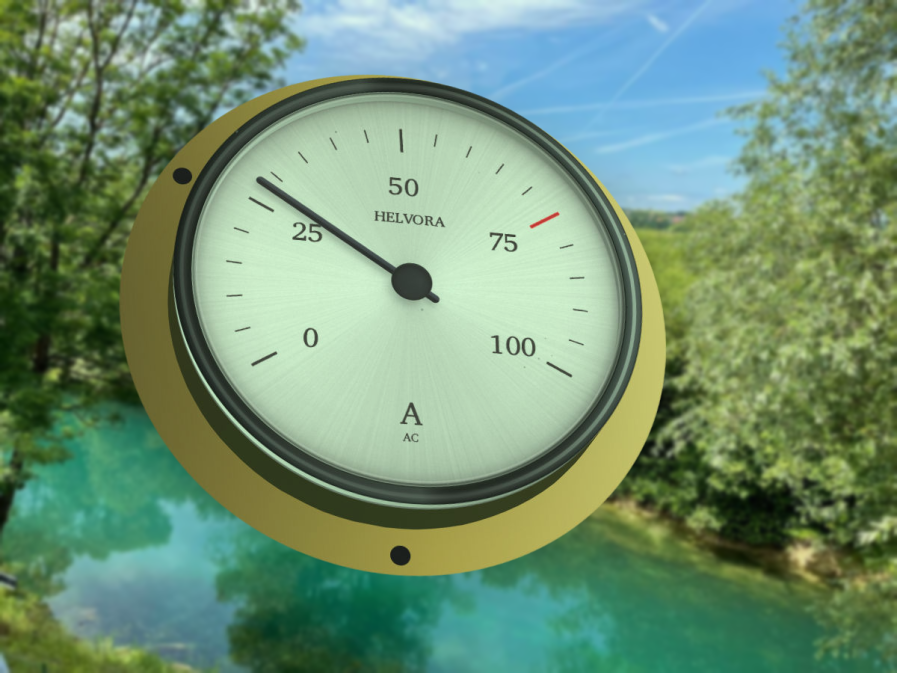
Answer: 27.5 A
